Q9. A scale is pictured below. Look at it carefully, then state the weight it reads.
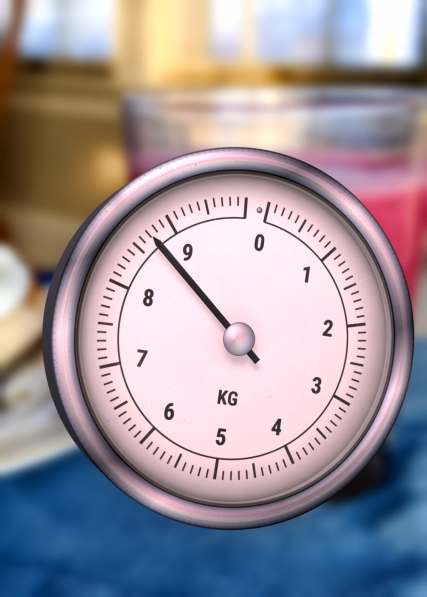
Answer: 8.7 kg
